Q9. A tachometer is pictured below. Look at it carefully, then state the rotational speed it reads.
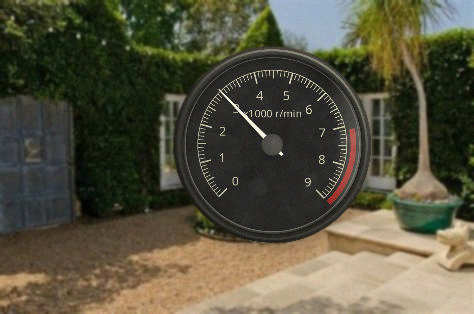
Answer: 3000 rpm
